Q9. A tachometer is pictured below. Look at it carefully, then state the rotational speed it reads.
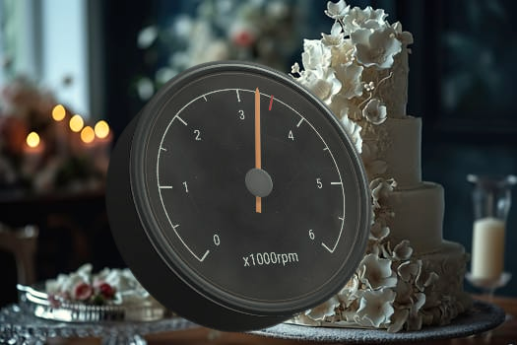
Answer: 3250 rpm
